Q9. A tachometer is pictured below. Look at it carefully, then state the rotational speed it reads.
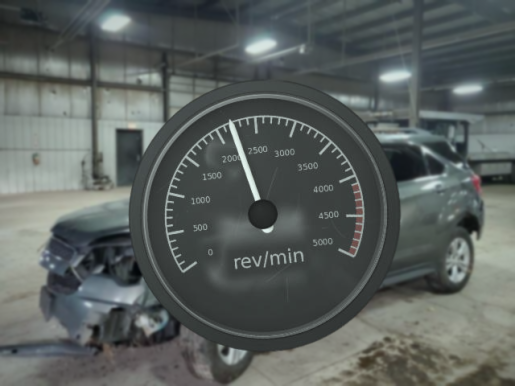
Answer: 2200 rpm
